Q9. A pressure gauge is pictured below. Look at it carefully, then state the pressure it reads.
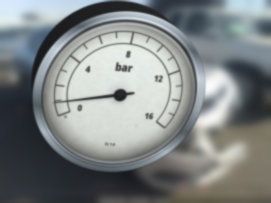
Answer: 1 bar
